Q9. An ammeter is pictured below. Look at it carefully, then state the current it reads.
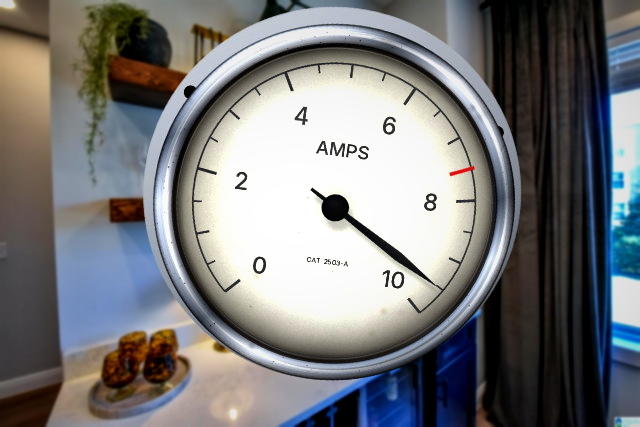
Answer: 9.5 A
